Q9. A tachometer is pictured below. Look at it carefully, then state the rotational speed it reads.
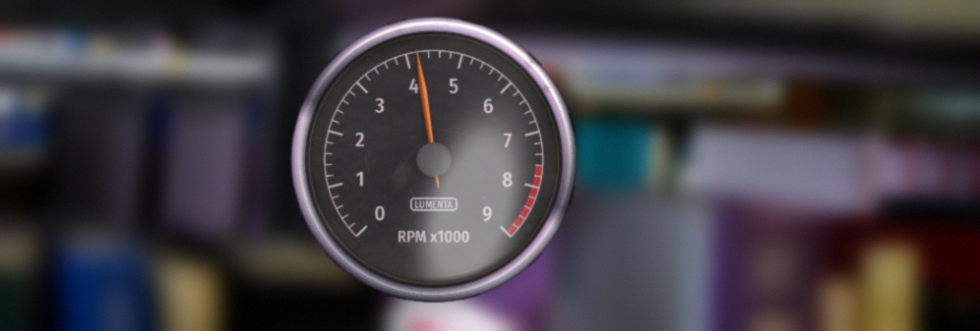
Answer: 4200 rpm
